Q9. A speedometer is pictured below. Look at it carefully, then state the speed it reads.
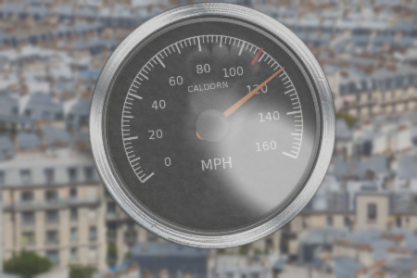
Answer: 120 mph
